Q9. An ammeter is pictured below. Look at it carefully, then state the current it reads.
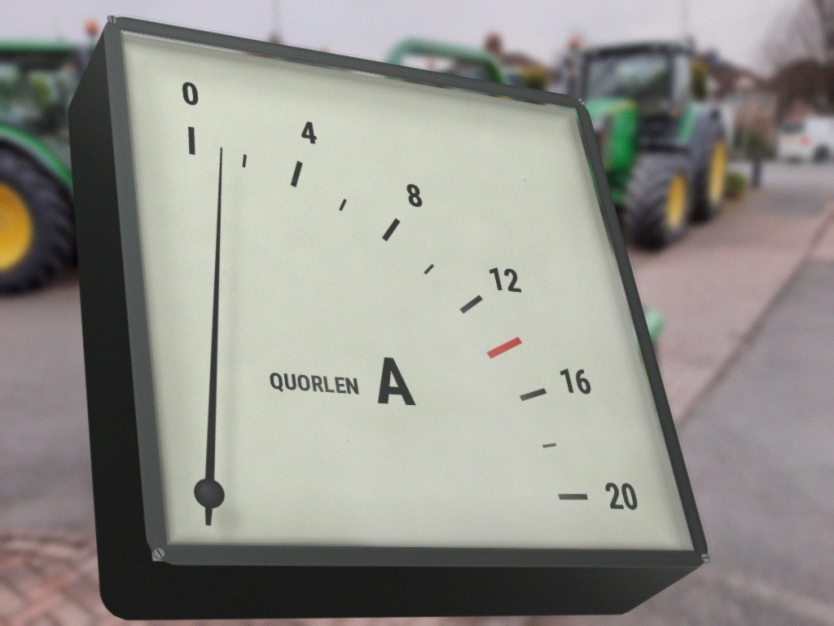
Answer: 1 A
